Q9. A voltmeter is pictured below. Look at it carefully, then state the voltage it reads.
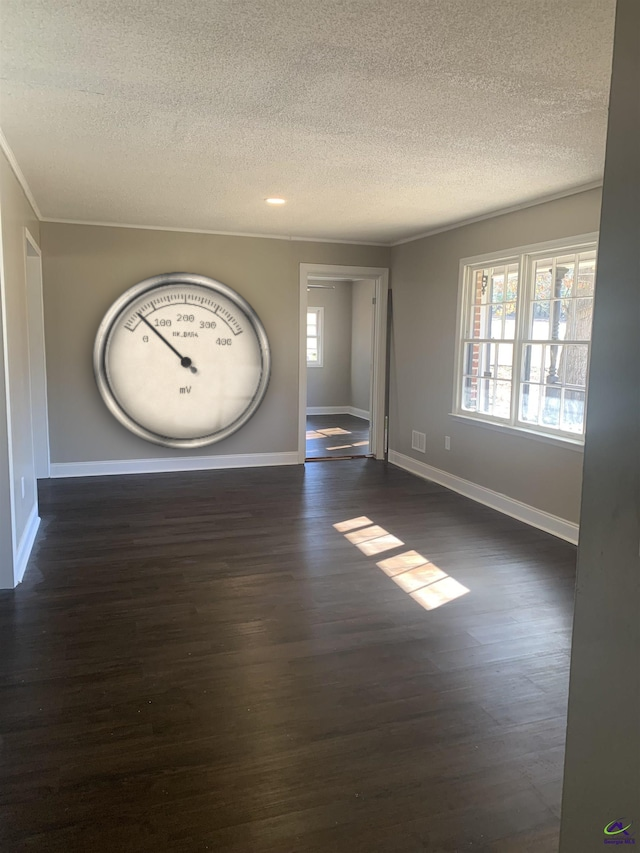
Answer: 50 mV
